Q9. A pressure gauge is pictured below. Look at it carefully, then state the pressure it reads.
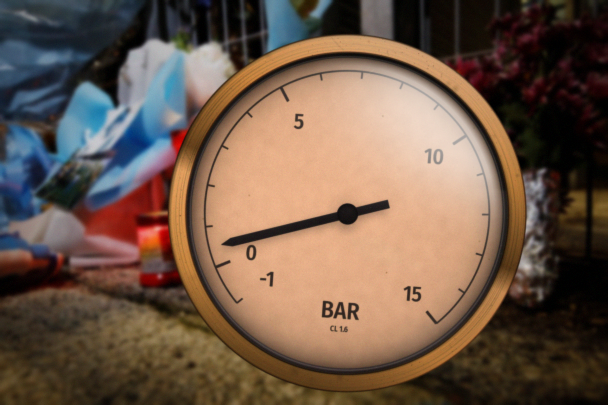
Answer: 0.5 bar
